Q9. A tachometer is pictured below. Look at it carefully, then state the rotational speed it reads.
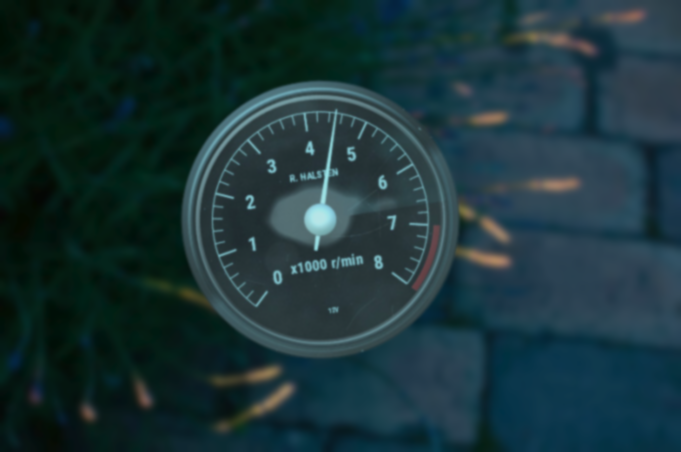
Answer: 4500 rpm
